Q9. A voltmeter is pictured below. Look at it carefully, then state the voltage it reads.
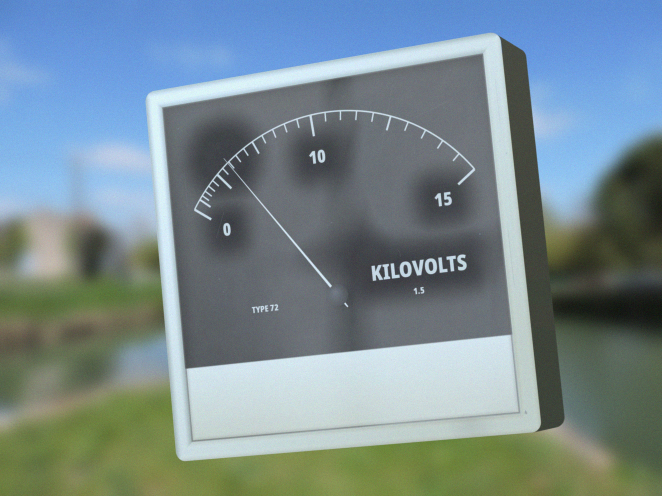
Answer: 6 kV
